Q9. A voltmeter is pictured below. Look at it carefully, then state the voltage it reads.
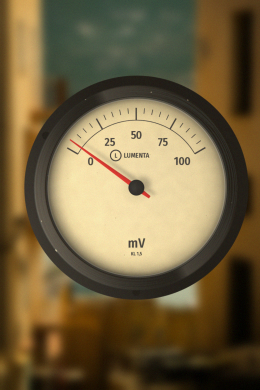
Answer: 5 mV
